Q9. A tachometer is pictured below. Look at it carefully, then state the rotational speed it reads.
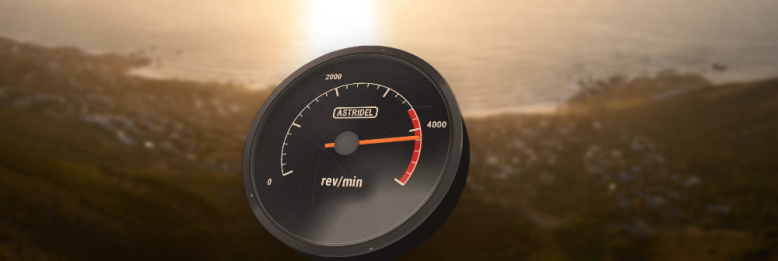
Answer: 4200 rpm
